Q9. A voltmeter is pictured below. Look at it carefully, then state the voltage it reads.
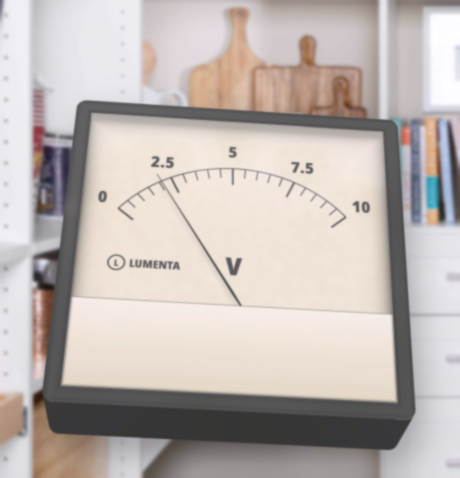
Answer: 2 V
